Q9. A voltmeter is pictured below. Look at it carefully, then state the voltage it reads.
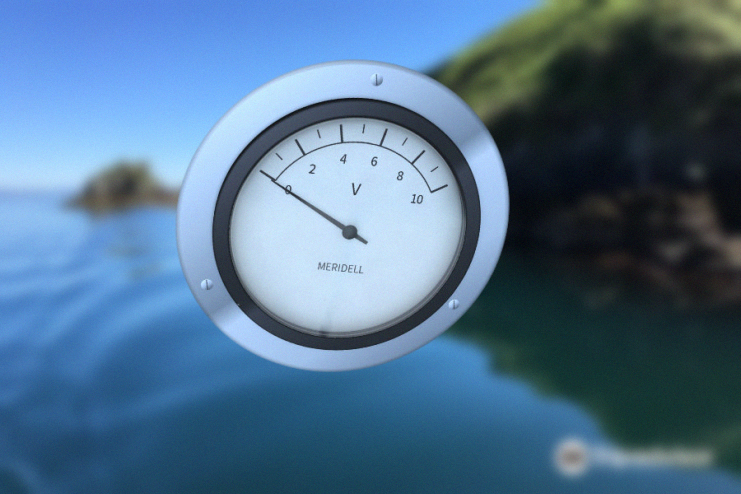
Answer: 0 V
